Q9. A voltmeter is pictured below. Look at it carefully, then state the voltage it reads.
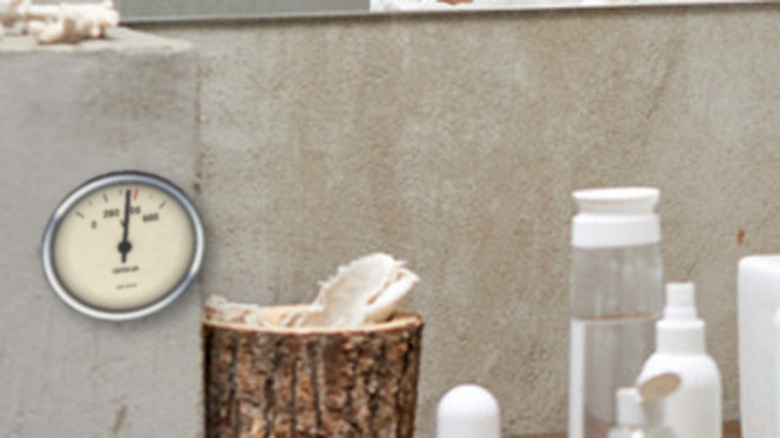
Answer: 350 V
